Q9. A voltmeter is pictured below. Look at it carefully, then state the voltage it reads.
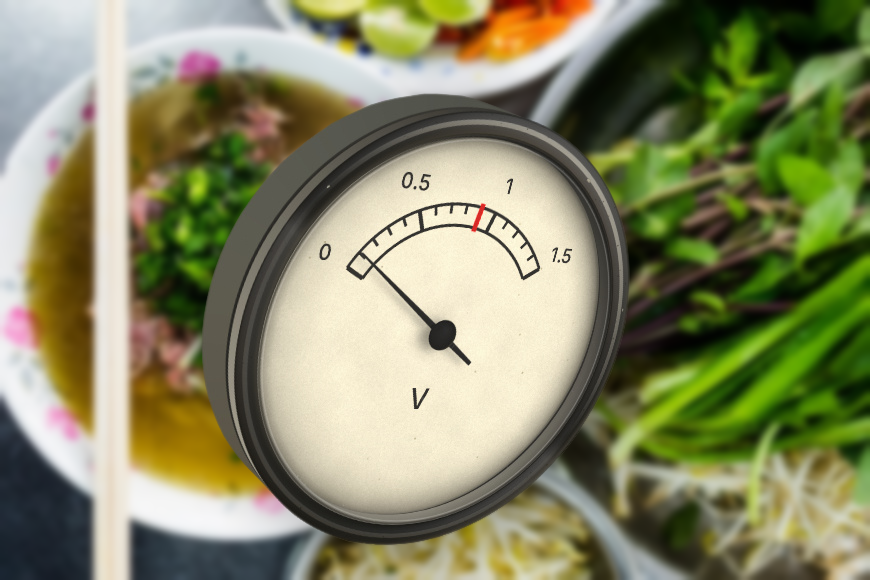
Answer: 0.1 V
